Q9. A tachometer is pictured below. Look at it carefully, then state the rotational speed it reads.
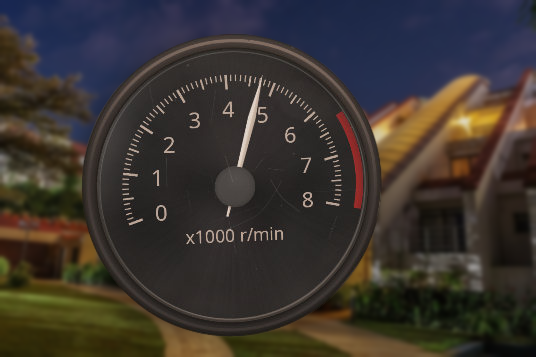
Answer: 4700 rpm
